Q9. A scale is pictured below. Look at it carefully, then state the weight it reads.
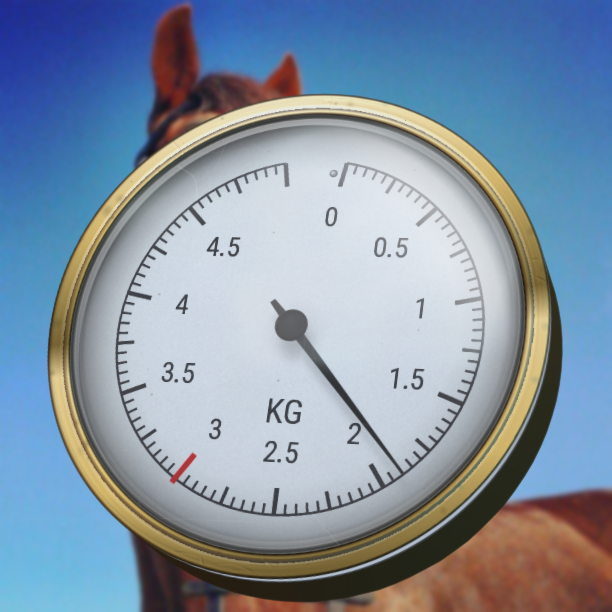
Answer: 1.9 kg
